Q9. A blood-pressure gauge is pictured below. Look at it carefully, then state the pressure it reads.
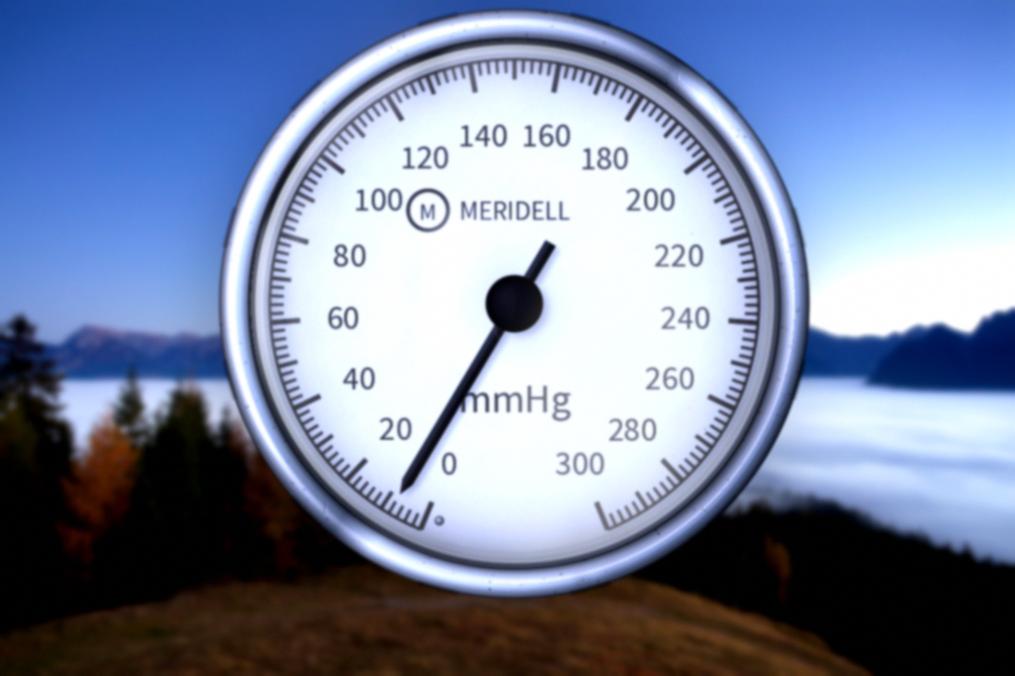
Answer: 8 mmHg
